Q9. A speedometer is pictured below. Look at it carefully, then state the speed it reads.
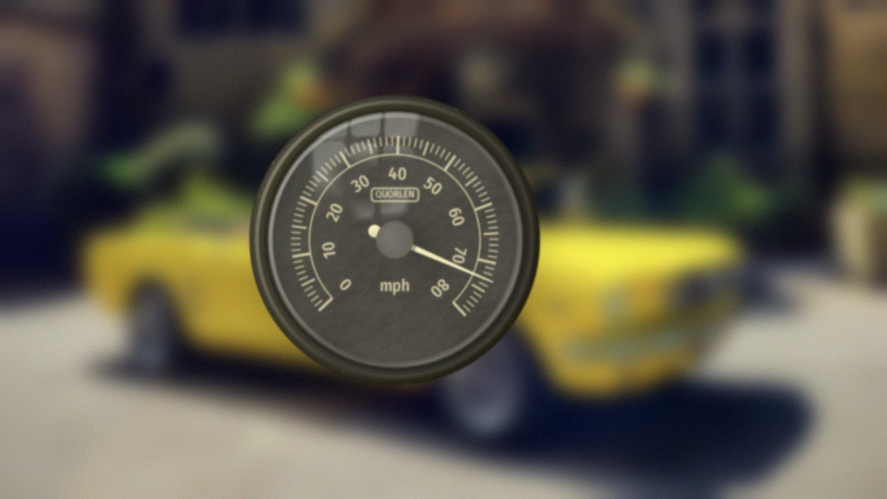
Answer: 73 mph
